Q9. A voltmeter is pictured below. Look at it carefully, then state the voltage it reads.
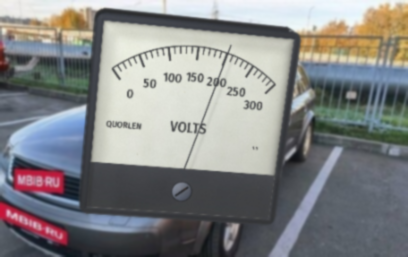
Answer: 200 V
